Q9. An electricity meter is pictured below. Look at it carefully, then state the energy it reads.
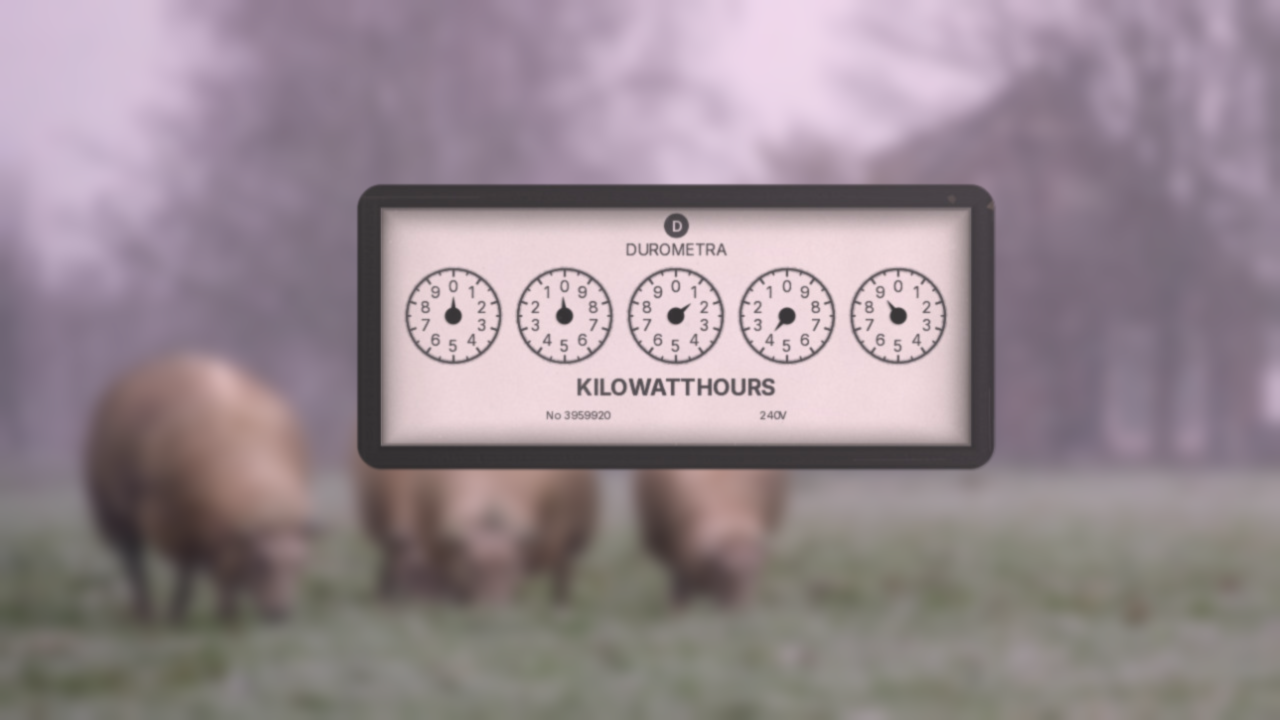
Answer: 139 kWh
